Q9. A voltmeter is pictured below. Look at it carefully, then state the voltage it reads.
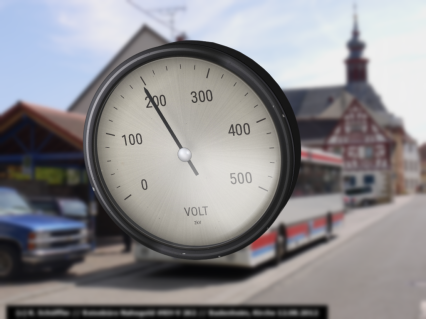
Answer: 200 V
